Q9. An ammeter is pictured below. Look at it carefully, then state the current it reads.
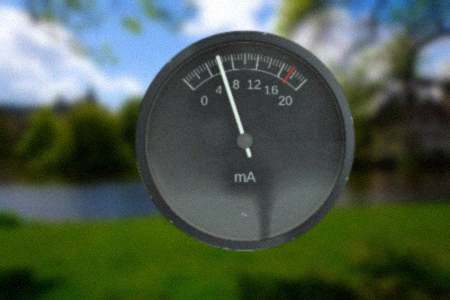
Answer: 6 mA
